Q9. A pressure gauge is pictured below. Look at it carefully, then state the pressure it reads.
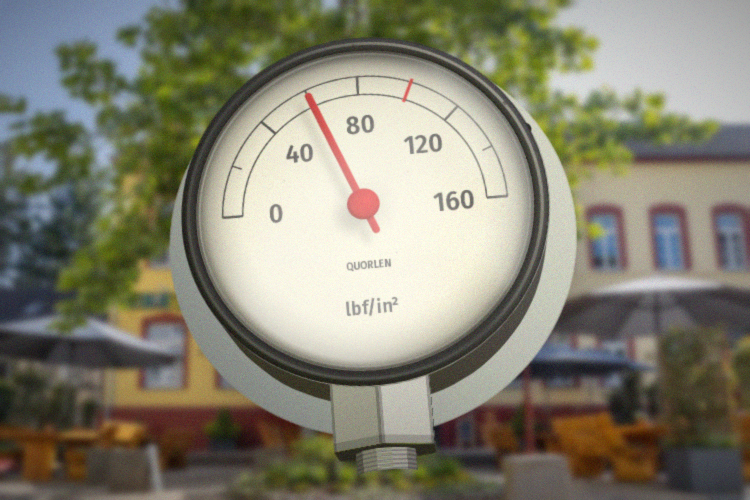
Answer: 60 psi
